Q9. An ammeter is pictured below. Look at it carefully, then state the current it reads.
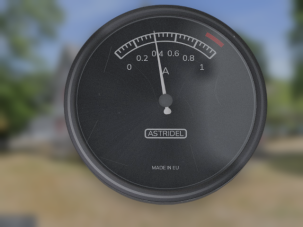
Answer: 0.4 A
